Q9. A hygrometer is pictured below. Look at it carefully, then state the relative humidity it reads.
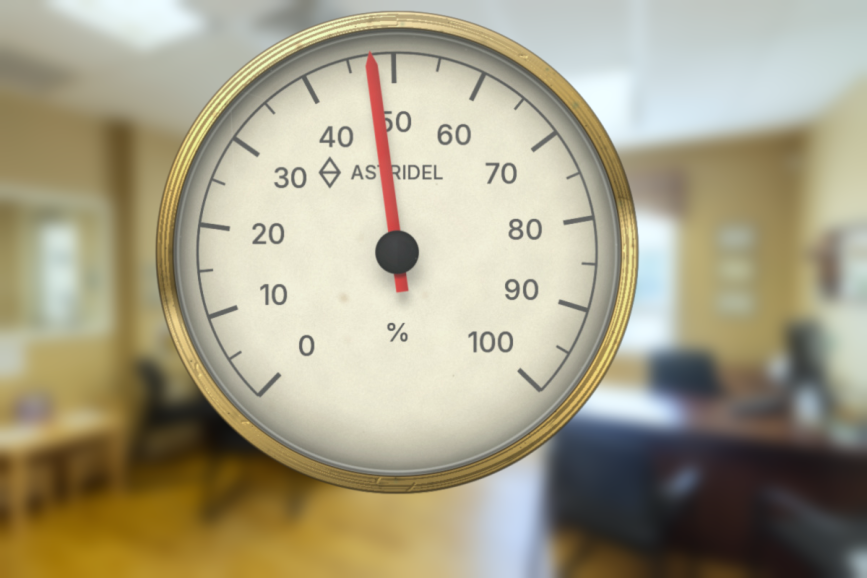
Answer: 47.5 %
